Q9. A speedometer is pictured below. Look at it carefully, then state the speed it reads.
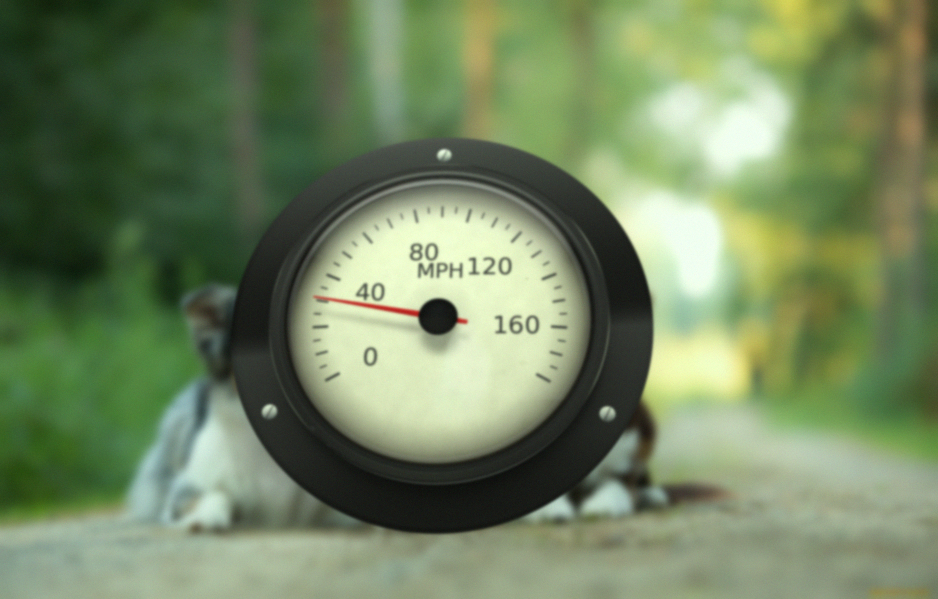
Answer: 30 mph
